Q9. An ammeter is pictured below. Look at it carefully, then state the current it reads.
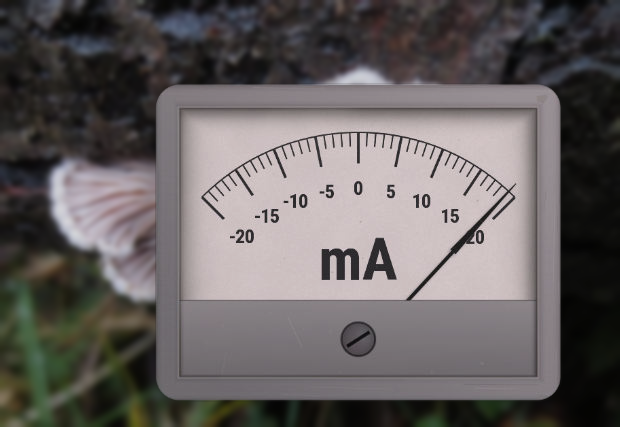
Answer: 19 mA
